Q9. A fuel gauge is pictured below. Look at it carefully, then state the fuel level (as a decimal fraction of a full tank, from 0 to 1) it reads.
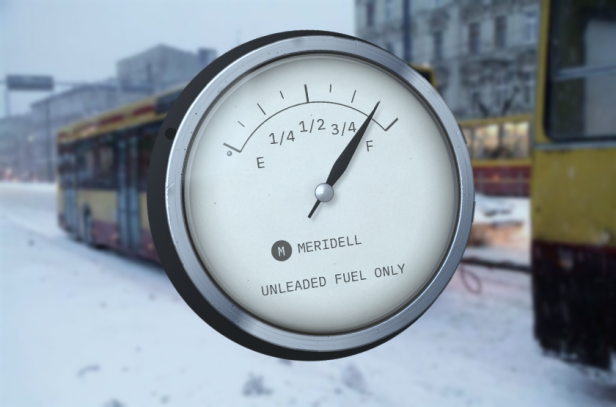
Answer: 0.875
